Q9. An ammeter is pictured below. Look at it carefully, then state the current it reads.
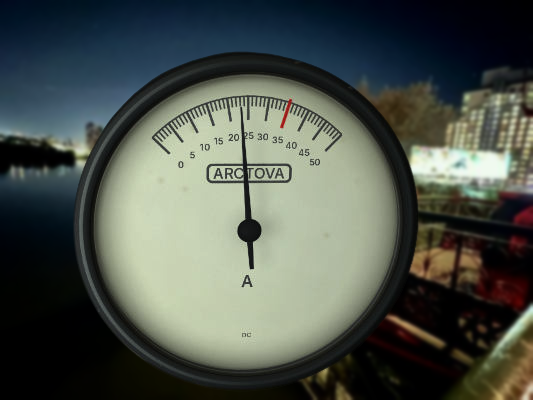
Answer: 23 A
